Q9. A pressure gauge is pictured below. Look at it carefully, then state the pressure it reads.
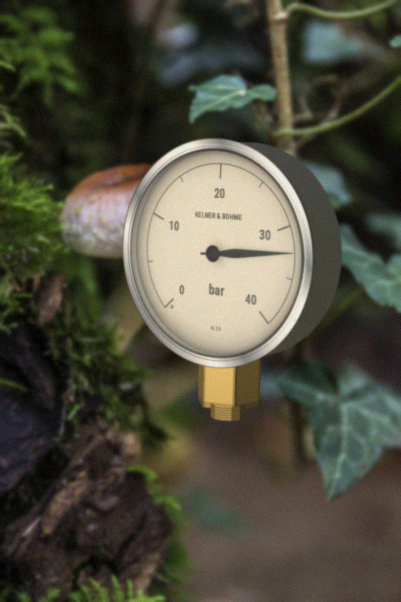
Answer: 32.5 bar
